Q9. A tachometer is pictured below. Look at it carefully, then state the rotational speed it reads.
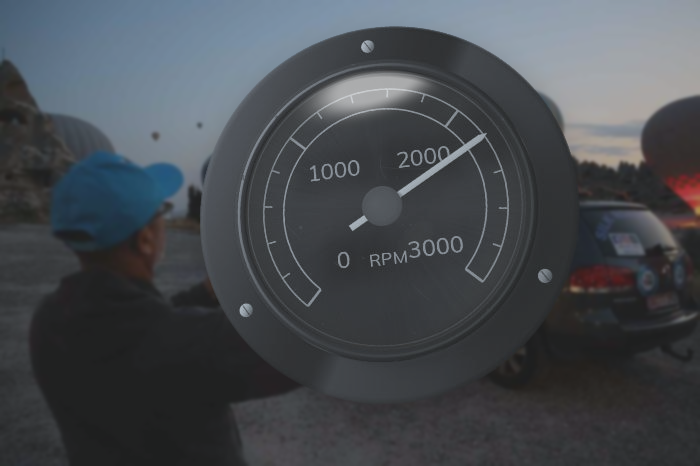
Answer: 2200 rpm
